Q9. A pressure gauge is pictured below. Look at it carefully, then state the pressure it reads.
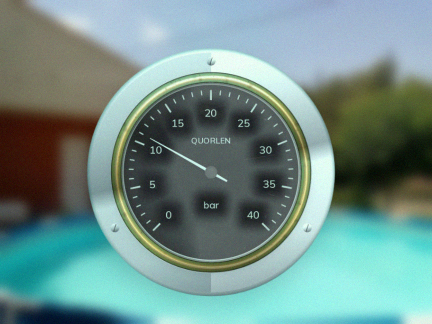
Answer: 11 bar
